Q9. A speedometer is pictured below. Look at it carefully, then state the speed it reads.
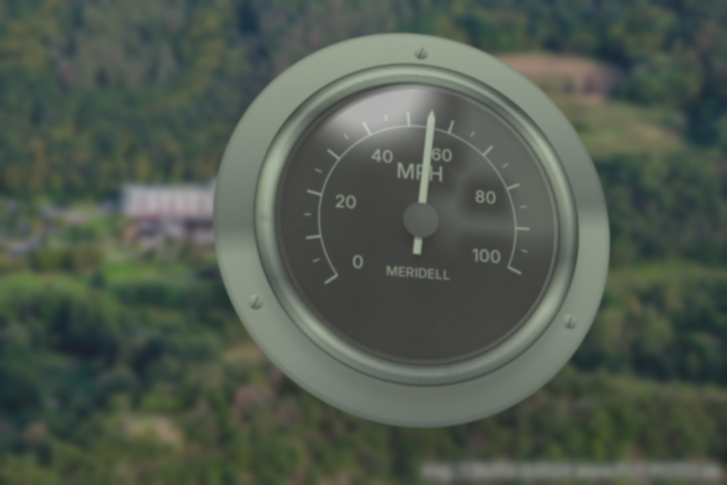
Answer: 55 mph
